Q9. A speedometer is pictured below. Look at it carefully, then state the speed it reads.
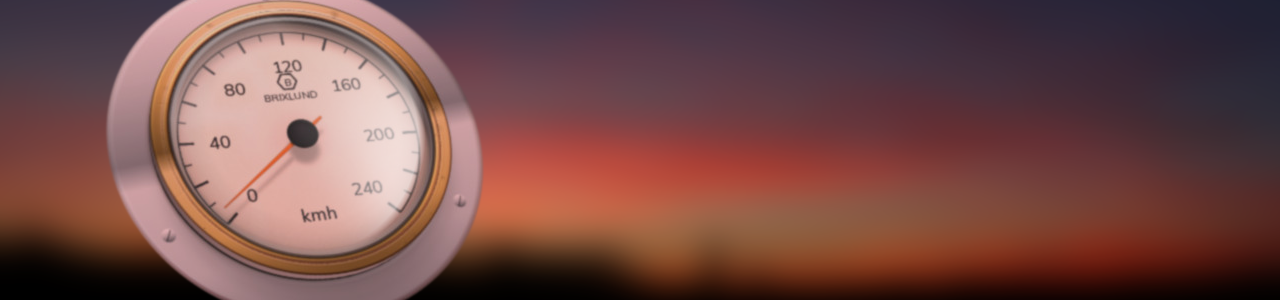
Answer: 5 km/h
